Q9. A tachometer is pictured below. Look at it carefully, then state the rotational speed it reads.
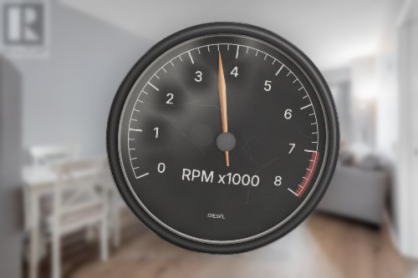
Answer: 3600 rpm
